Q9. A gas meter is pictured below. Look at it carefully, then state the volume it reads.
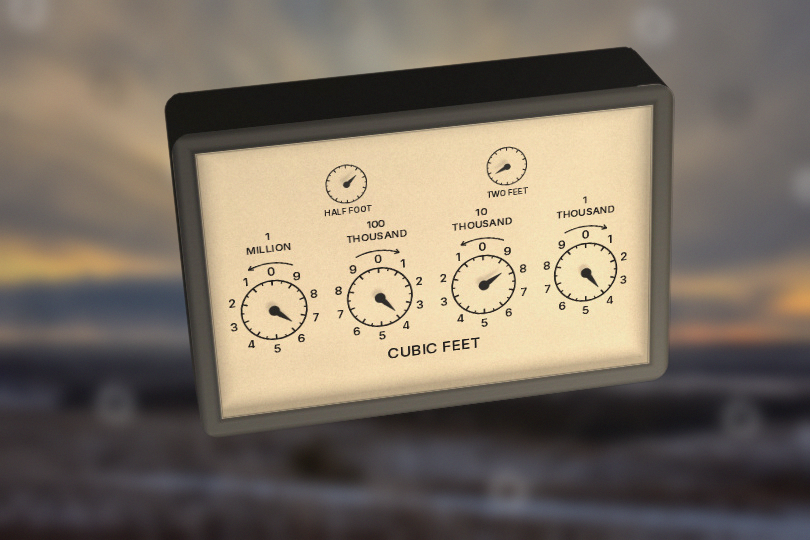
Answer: 638400 ft³
